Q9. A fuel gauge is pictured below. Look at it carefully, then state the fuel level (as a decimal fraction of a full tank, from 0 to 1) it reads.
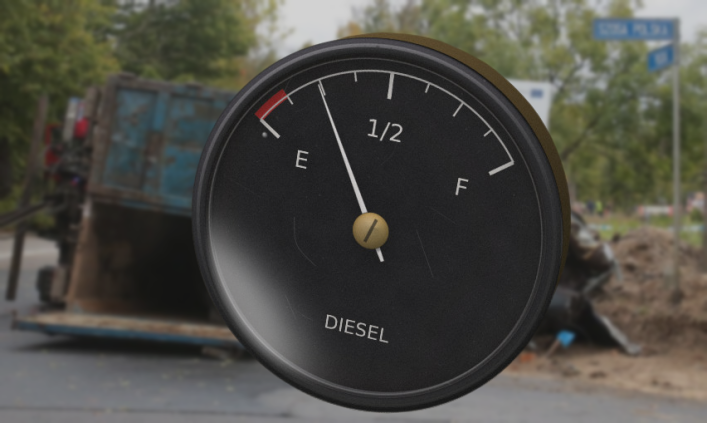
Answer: 0.25
